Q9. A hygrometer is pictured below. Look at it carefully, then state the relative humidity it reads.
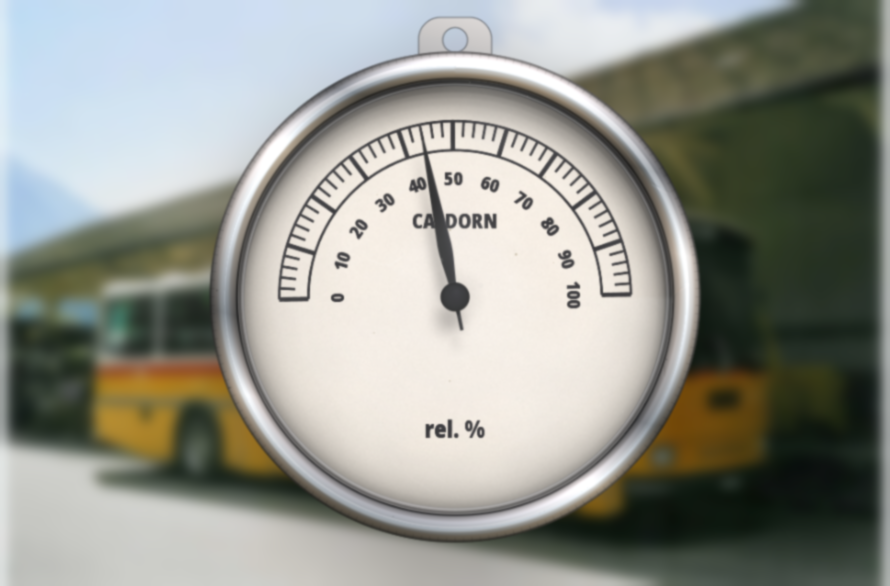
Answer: 44 %
